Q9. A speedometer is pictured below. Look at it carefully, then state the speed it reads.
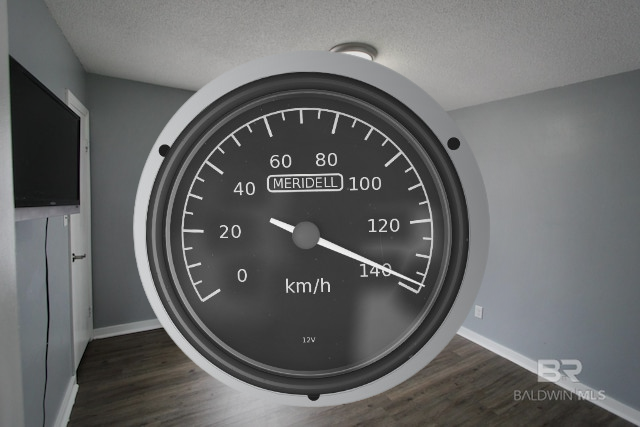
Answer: 137.5 km/h
